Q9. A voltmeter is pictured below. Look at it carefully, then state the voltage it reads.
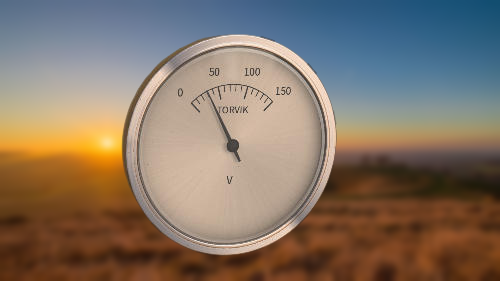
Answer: 30 V
